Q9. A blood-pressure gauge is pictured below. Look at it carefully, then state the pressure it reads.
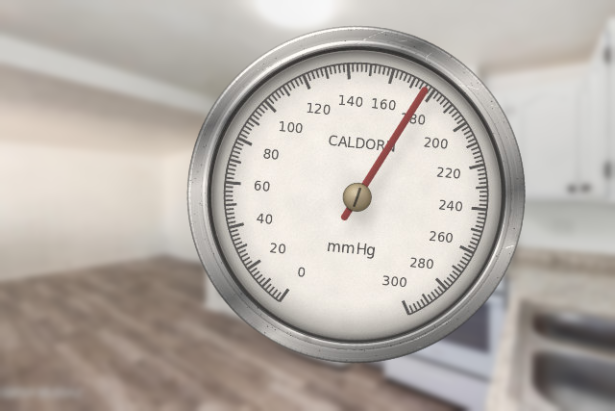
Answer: 176 mmHg
